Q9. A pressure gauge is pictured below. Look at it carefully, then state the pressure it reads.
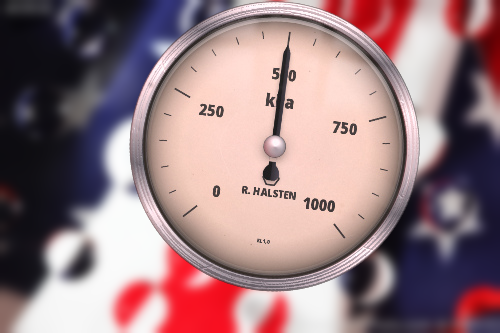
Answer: 500 kPa
